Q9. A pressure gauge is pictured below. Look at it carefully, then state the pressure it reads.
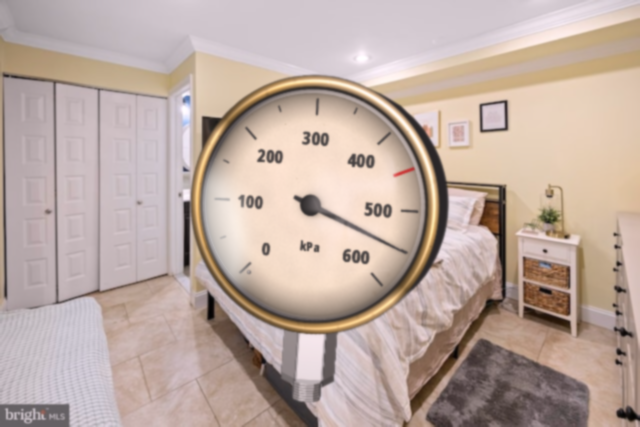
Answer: 550 kPa
